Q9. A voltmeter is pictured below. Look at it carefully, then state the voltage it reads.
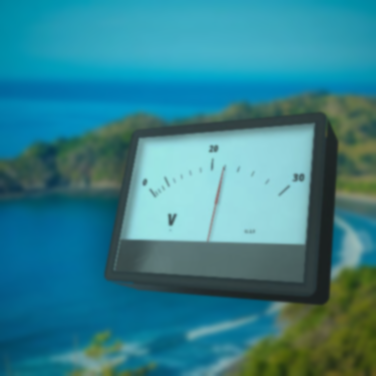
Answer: 22 V
